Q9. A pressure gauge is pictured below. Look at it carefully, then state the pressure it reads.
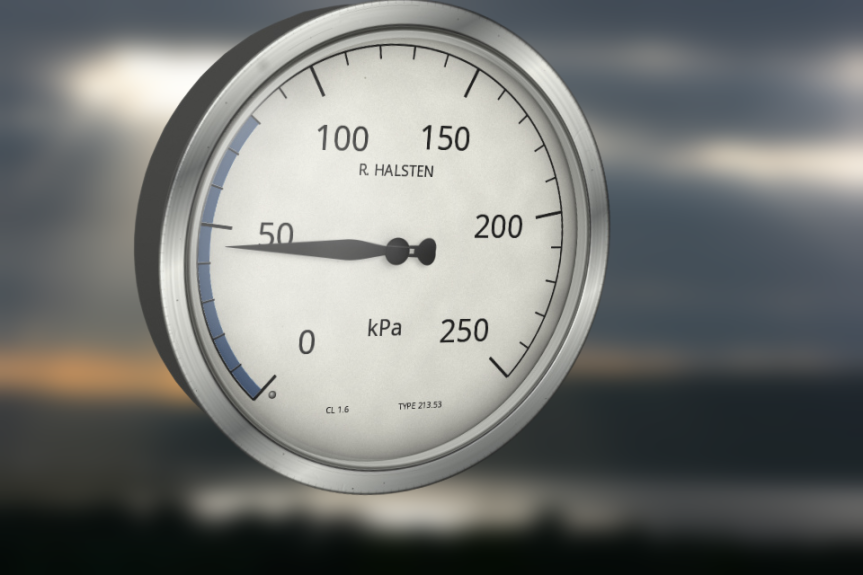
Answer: 45 kPa
